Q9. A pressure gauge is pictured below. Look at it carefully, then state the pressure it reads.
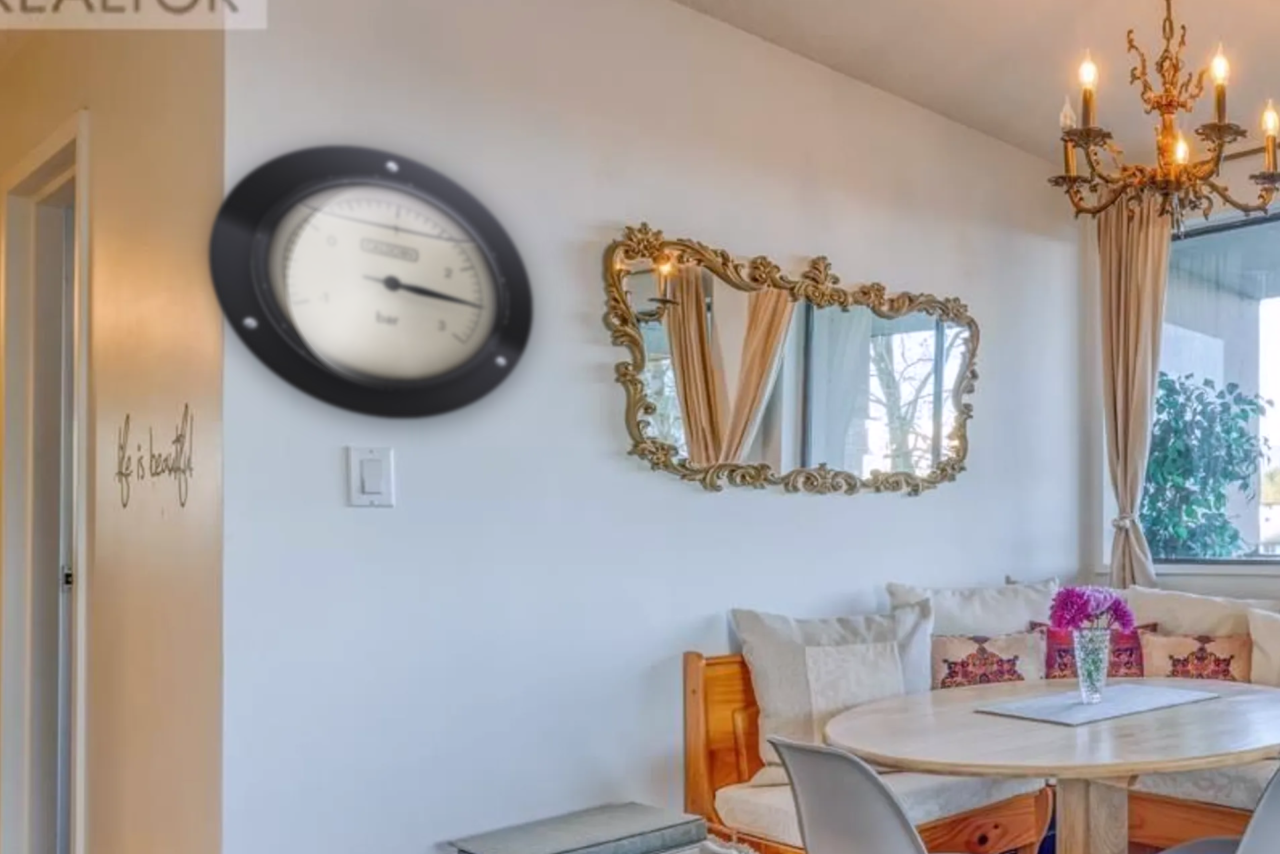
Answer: 2.5 bar
